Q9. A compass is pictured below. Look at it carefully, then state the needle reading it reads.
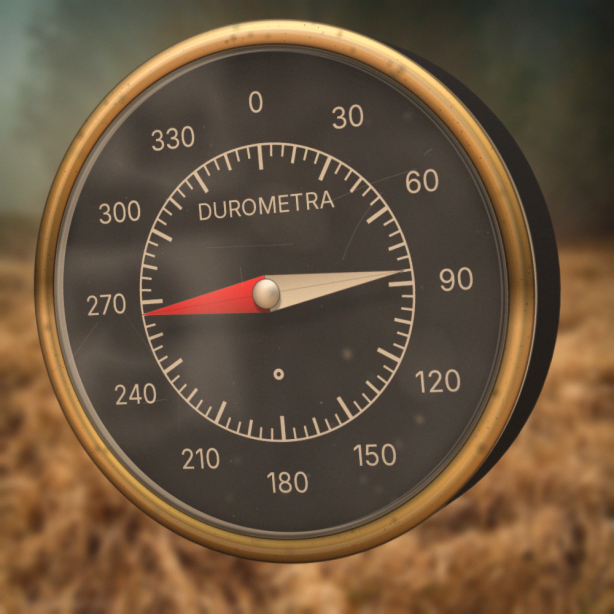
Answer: 265 °
